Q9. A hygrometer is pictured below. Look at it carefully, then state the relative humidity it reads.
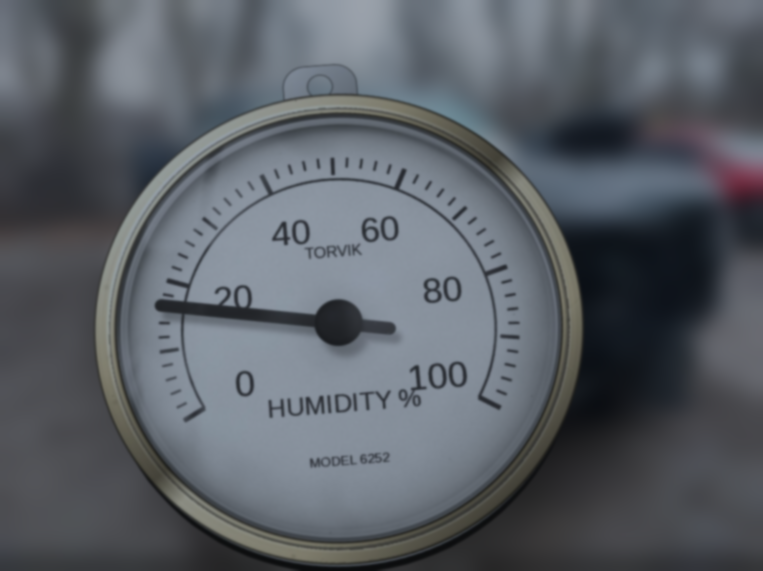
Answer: 16 %
